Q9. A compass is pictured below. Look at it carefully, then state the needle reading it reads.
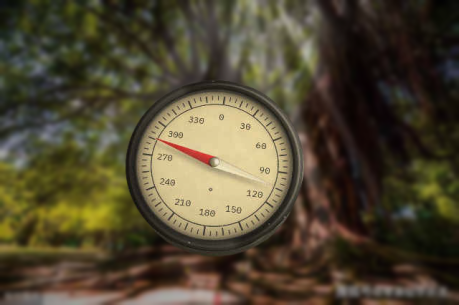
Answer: 285 °
